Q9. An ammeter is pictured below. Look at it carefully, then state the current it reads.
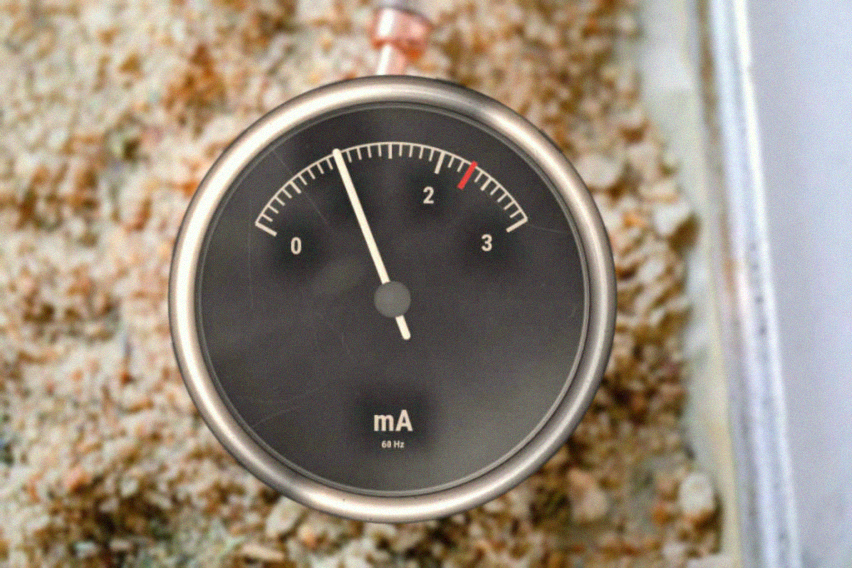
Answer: 1 mA
